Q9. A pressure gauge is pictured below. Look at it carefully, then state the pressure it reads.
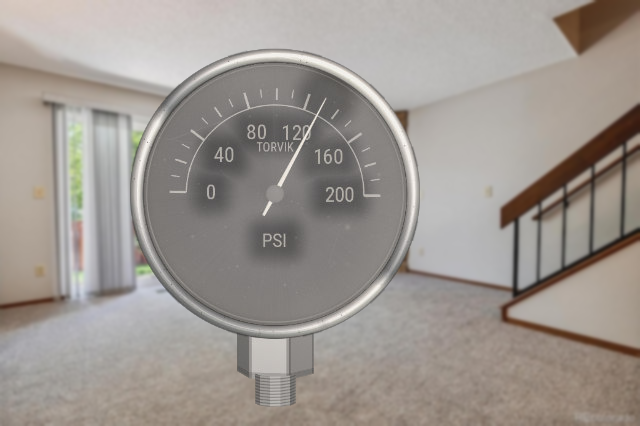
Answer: 130 psi
